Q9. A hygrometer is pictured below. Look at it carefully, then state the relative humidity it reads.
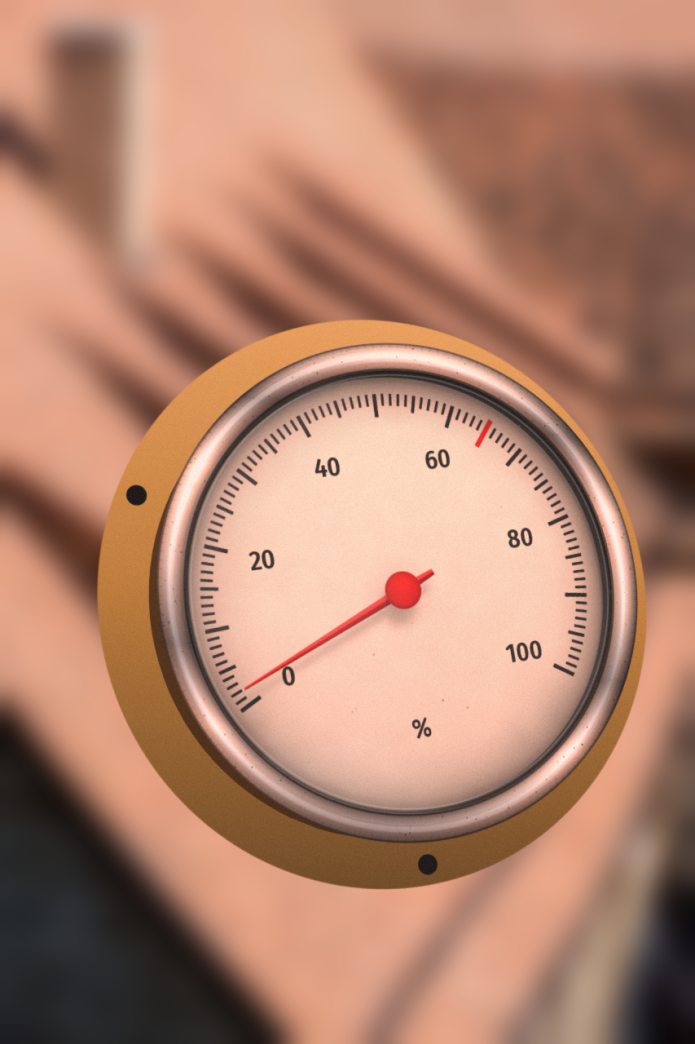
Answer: 2 %
